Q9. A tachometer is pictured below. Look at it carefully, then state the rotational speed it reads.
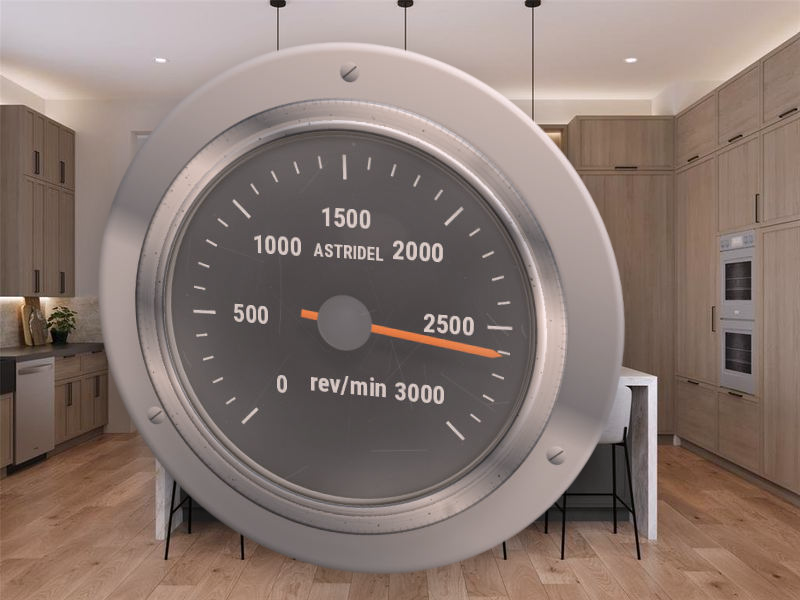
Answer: 2600 rpm
